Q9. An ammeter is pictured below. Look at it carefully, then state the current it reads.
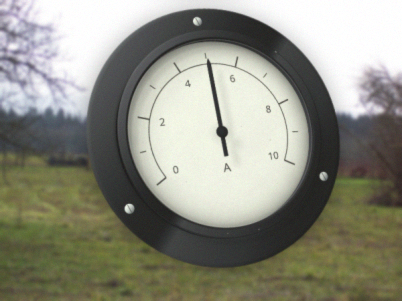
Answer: 5 A
